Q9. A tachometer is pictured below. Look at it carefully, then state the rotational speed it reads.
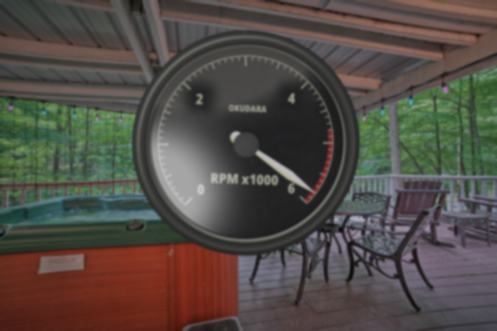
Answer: 5800 rpm
